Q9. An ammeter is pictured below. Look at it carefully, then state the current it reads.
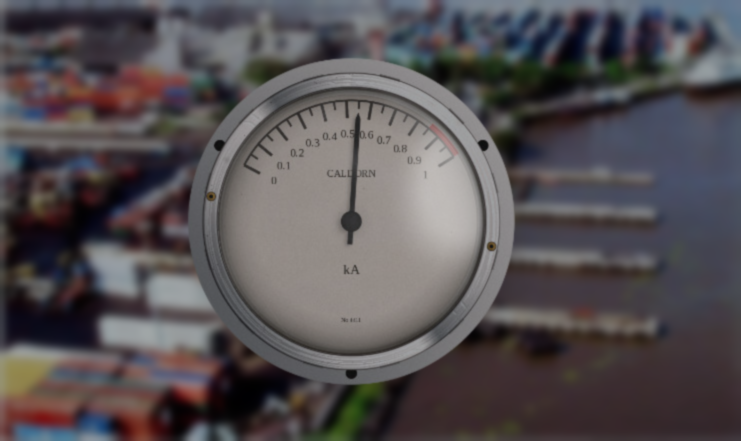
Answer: 0.55 kA
